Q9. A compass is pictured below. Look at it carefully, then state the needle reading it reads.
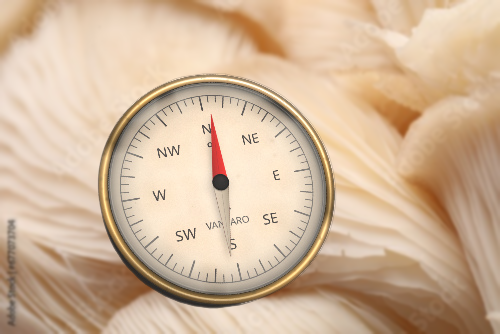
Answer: 5 °
